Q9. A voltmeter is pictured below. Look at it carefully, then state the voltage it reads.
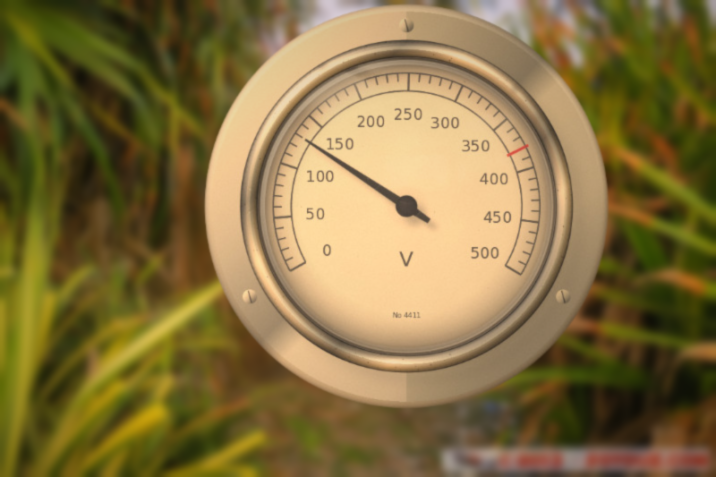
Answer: 130 V
